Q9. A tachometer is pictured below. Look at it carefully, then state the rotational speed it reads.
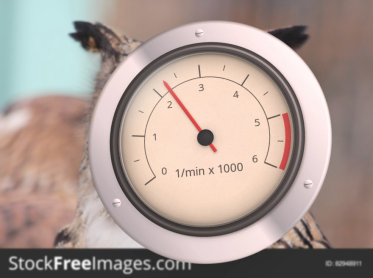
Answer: 2250 rpm
